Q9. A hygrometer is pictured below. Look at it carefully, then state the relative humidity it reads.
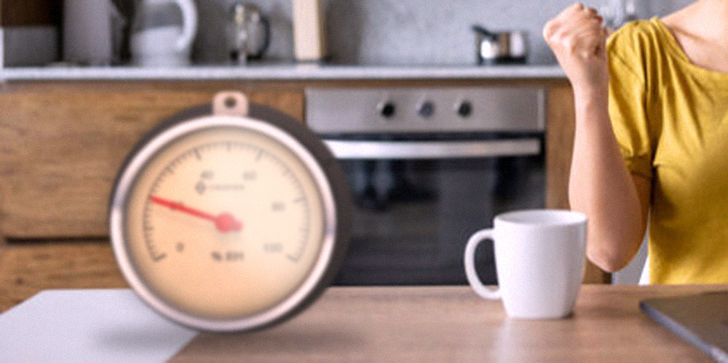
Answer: 20 %
